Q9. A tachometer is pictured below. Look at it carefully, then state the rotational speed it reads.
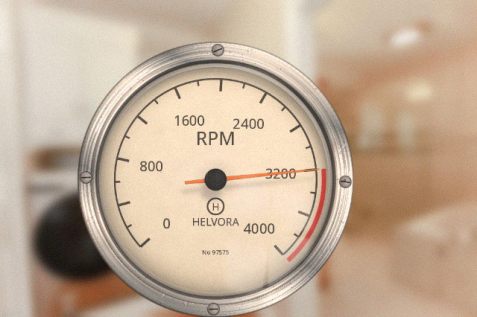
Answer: 3200 rpm
